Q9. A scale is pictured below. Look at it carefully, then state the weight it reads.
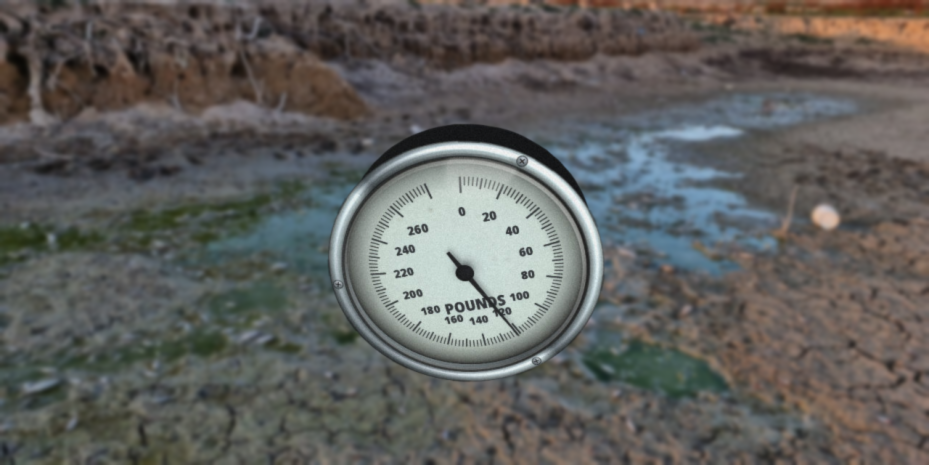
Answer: 120 lb
